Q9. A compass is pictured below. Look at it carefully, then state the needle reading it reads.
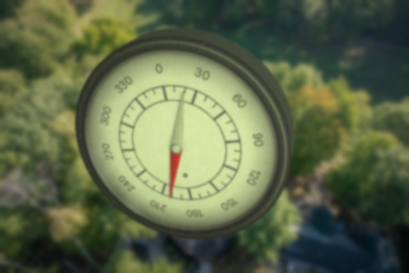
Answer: 200 °
